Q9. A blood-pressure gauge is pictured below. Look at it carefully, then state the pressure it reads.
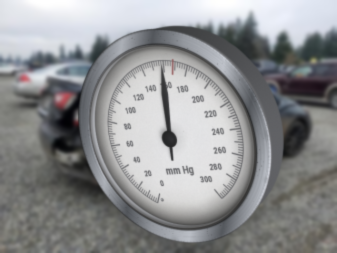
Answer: 160 mmHg
